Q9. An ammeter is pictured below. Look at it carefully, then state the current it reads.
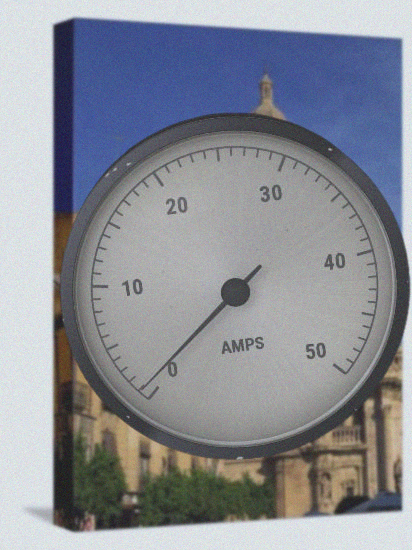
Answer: 1 A
